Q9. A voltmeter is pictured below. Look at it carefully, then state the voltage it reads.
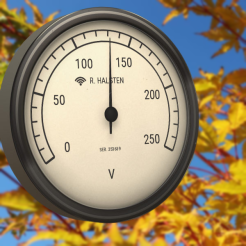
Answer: 130 V
